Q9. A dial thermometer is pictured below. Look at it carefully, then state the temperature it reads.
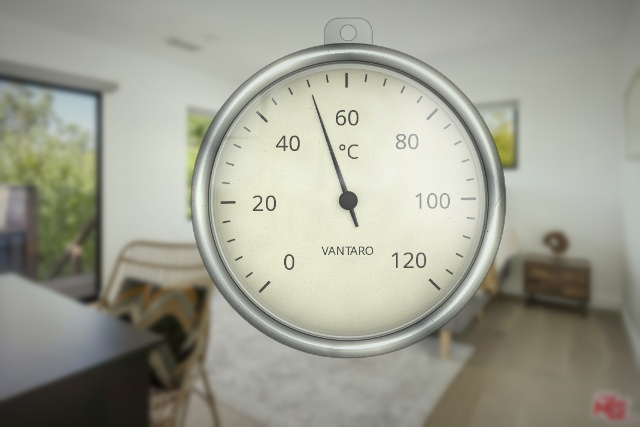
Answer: 52 °C
